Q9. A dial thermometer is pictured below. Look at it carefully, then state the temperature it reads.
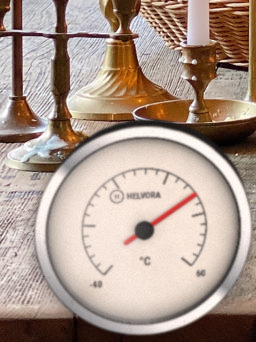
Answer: 32 °C
